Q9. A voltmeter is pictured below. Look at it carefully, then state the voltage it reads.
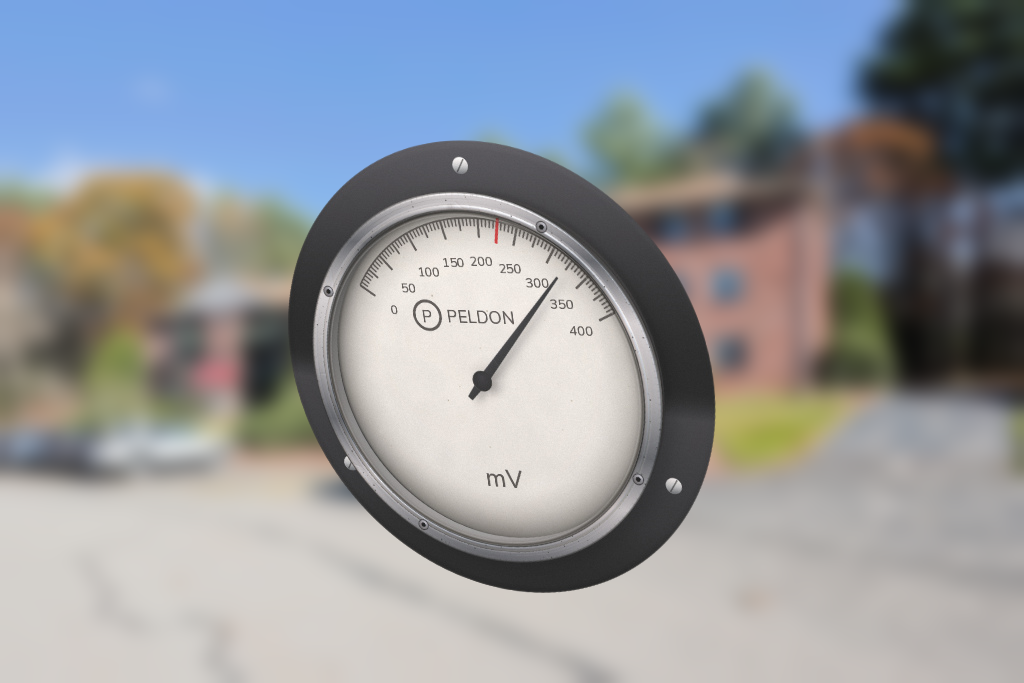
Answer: 325 mV
